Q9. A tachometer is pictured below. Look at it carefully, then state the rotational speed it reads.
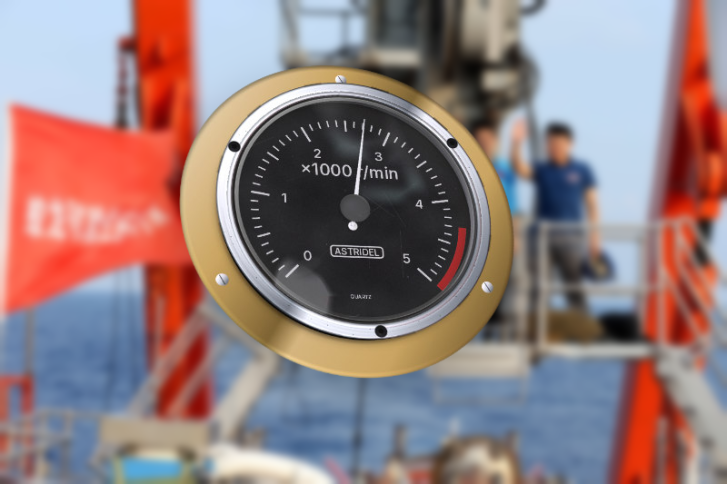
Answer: 2700 rpm
